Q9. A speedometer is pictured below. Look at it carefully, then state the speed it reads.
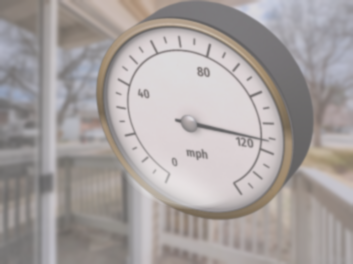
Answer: 115 mph
